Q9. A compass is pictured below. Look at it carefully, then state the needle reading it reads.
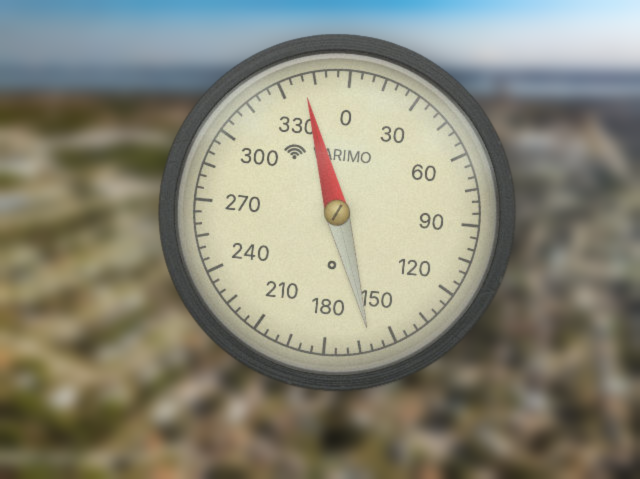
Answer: 340 °
